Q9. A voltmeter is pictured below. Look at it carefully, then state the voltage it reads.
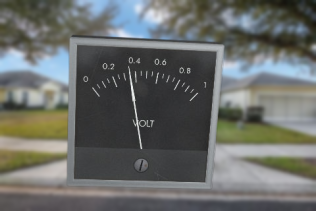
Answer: 0.35 V
